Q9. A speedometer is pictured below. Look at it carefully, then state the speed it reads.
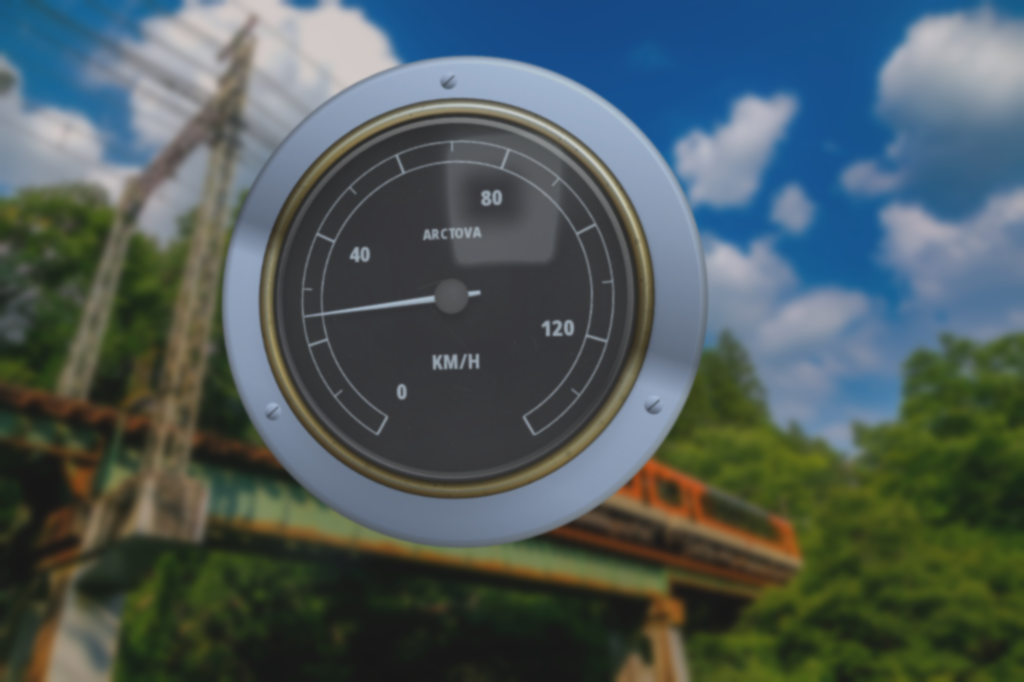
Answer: 25 km/h
